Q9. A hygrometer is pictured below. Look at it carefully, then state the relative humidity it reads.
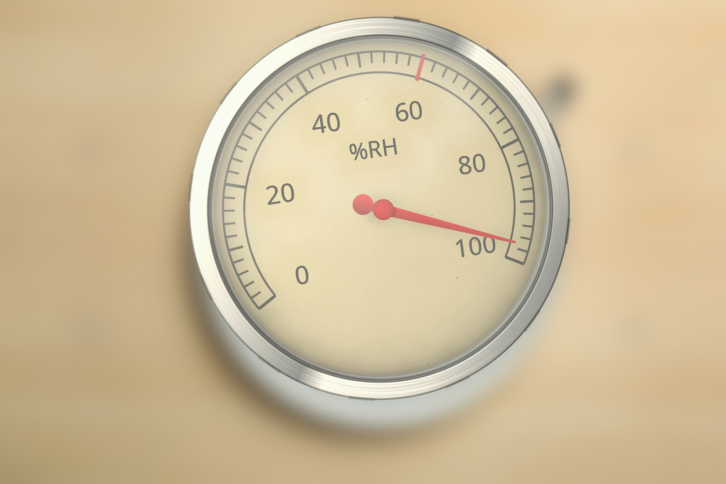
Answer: 97 %
